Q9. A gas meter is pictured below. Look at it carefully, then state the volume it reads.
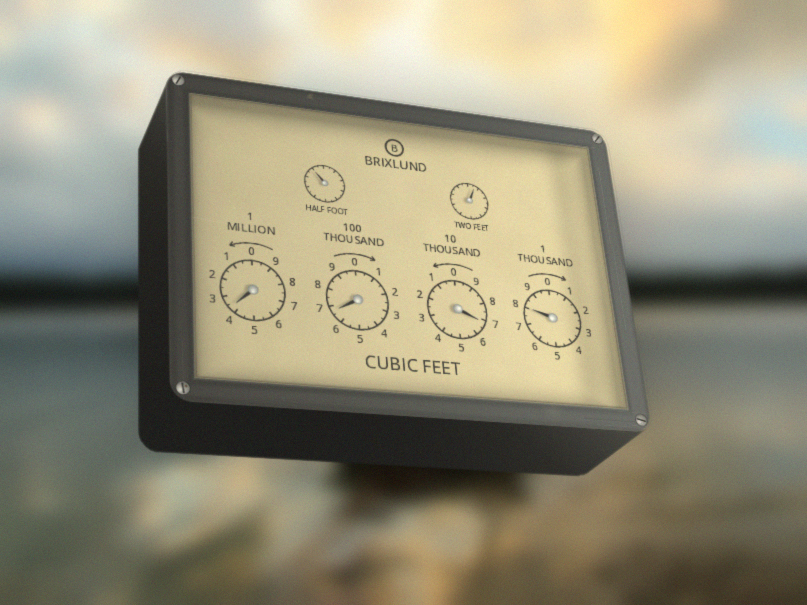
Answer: 366800 ft³
